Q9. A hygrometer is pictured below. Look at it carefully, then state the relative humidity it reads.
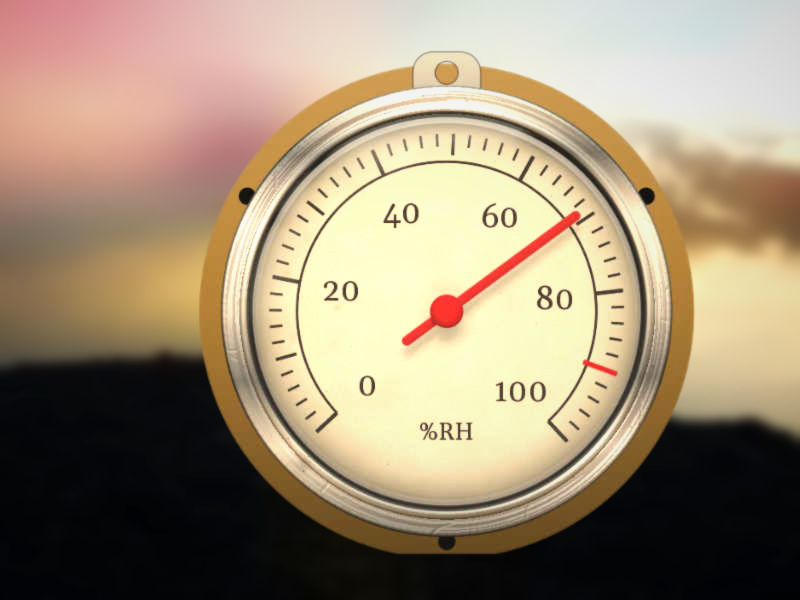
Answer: 69 %
